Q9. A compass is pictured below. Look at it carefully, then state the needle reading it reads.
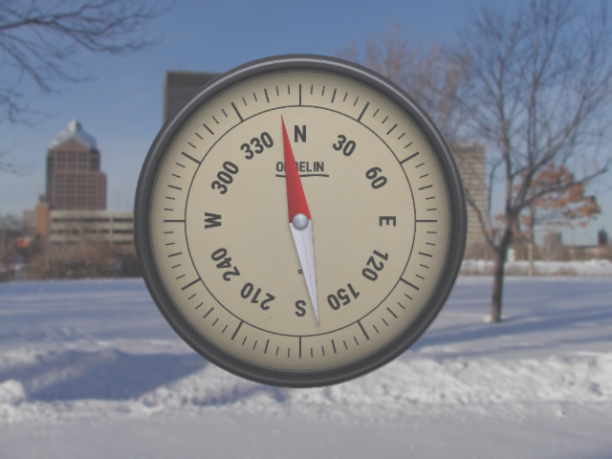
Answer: 350 °
